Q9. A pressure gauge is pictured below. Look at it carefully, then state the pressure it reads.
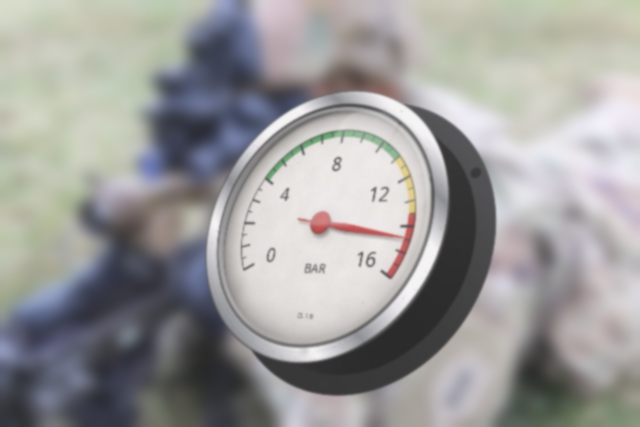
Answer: 14.5 bar
